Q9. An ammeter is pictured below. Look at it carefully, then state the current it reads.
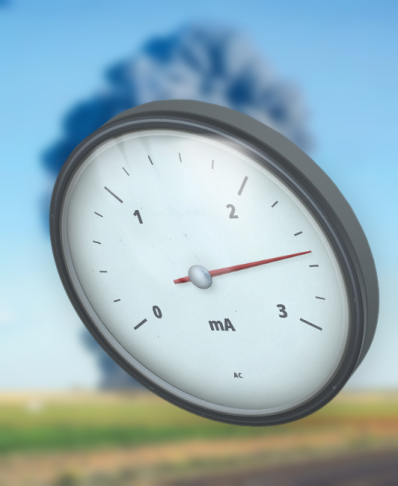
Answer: 2.5 mA
